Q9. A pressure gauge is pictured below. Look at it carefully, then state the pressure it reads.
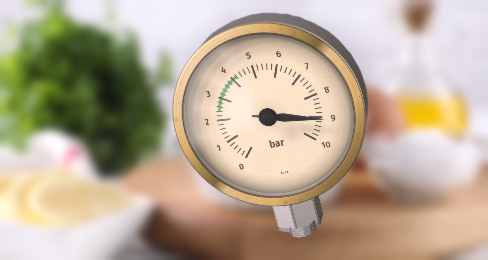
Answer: 9 bar
